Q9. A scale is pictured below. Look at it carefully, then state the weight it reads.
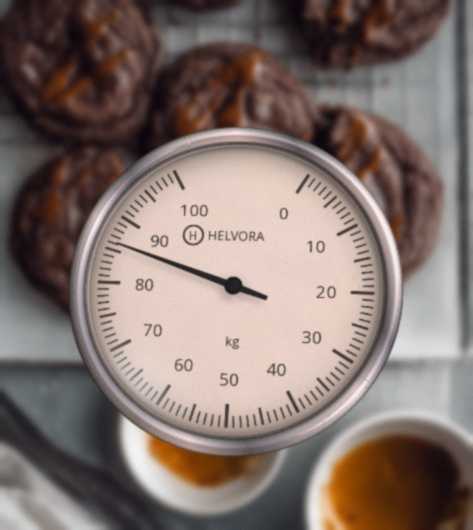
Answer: 86 kg
